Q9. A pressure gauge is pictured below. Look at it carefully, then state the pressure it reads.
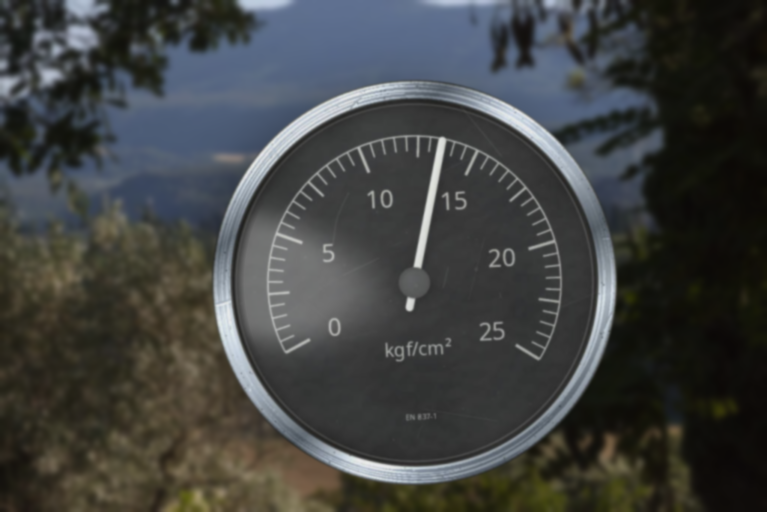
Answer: 13.5 kg/cm²
